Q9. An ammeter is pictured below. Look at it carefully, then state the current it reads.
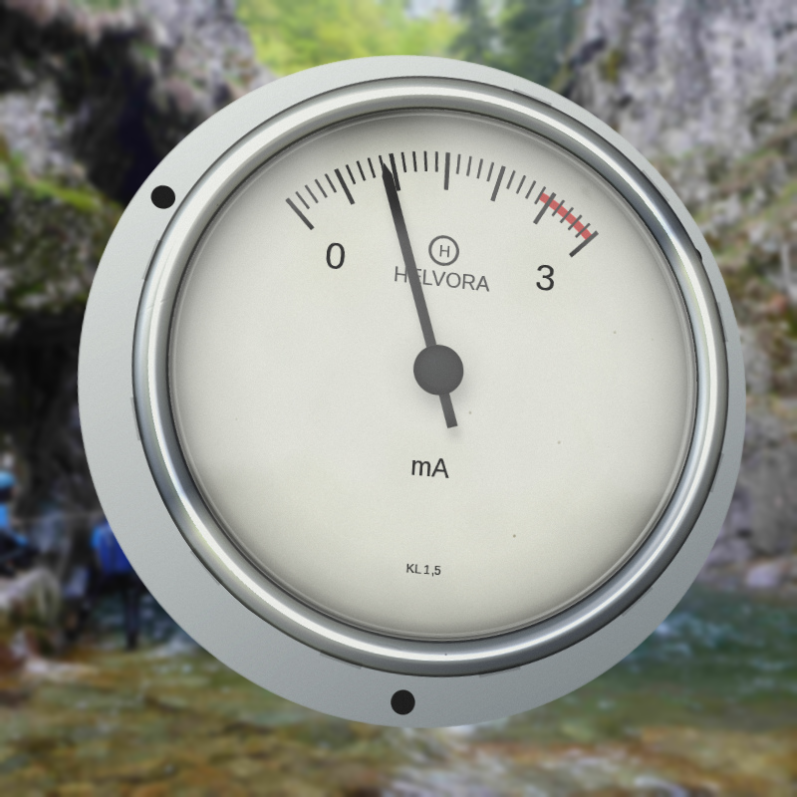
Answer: 0.9 mA
